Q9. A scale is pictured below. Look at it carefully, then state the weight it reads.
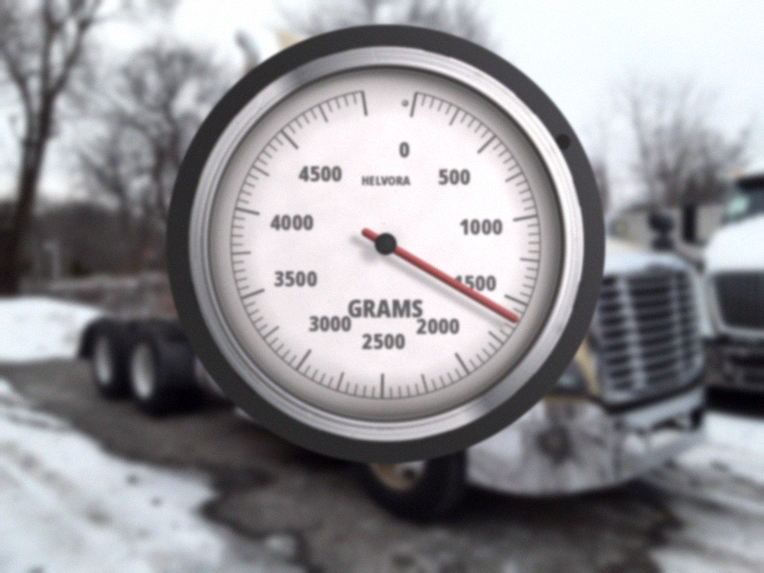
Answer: 1600 g
